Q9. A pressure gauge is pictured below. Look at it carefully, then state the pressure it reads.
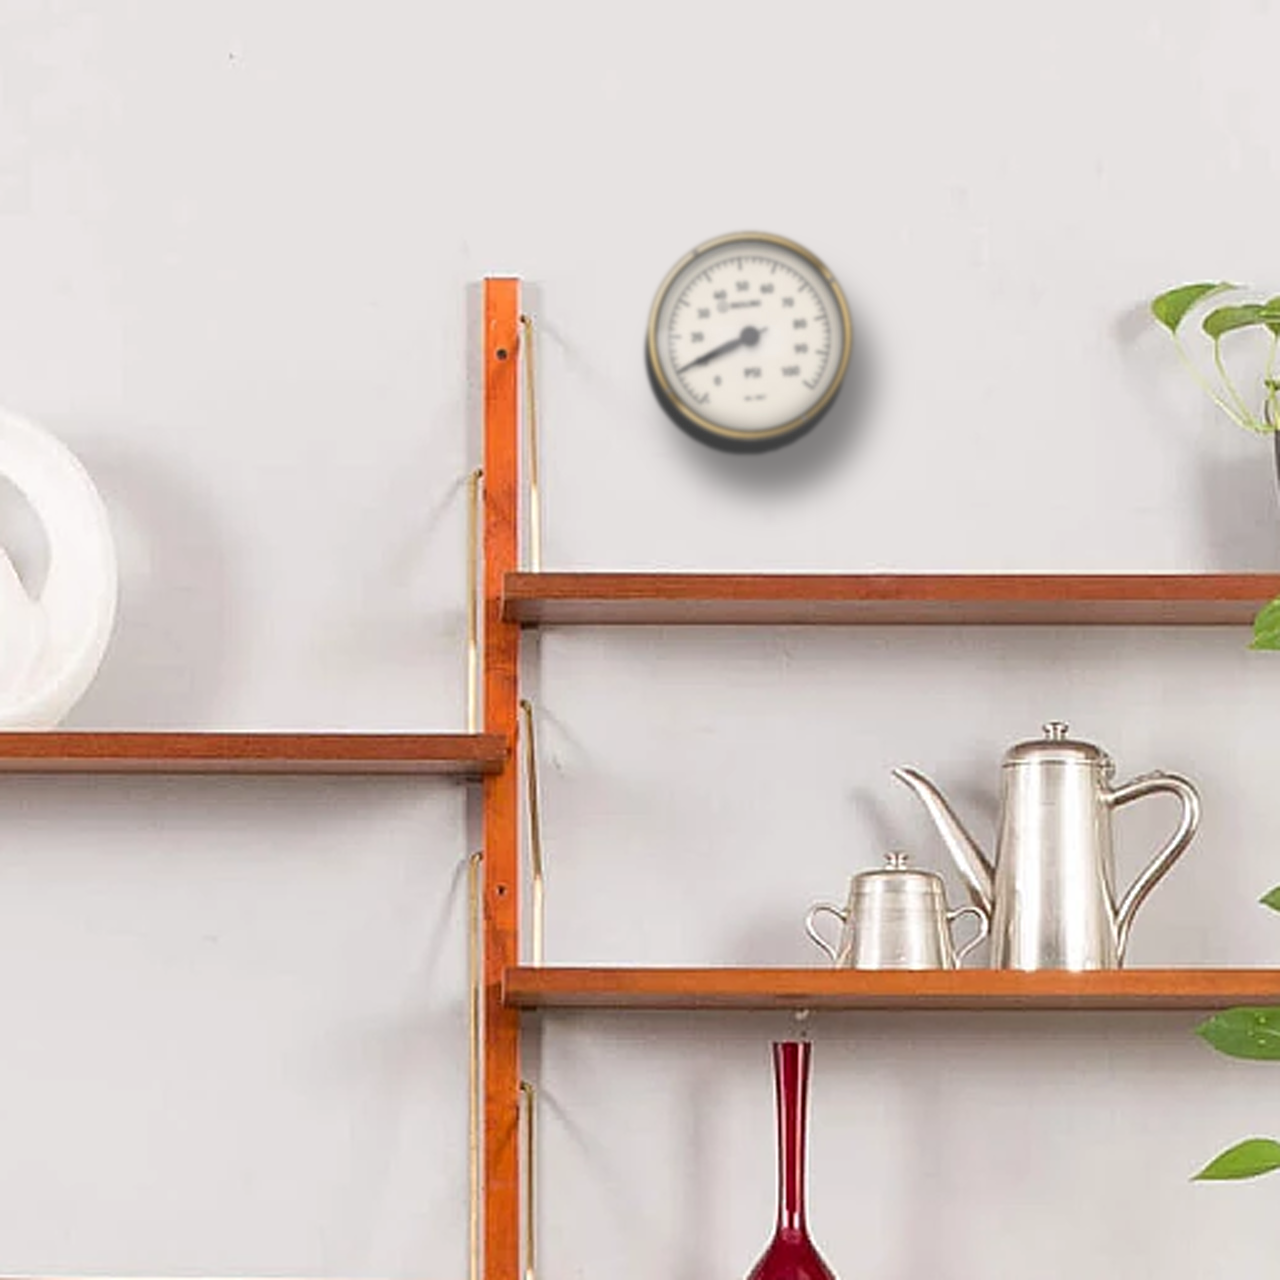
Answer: 10 psi
